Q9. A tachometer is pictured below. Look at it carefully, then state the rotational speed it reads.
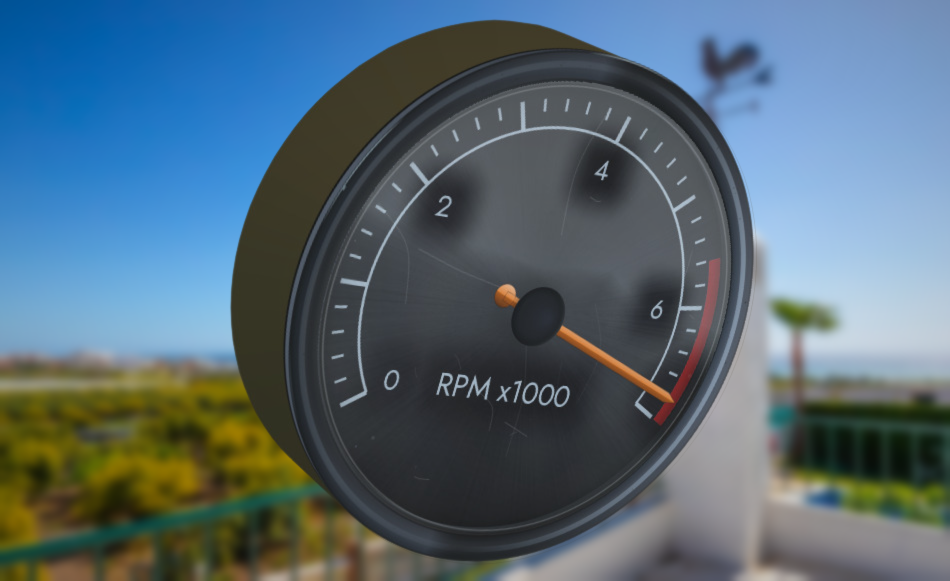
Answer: 6800 rpm
